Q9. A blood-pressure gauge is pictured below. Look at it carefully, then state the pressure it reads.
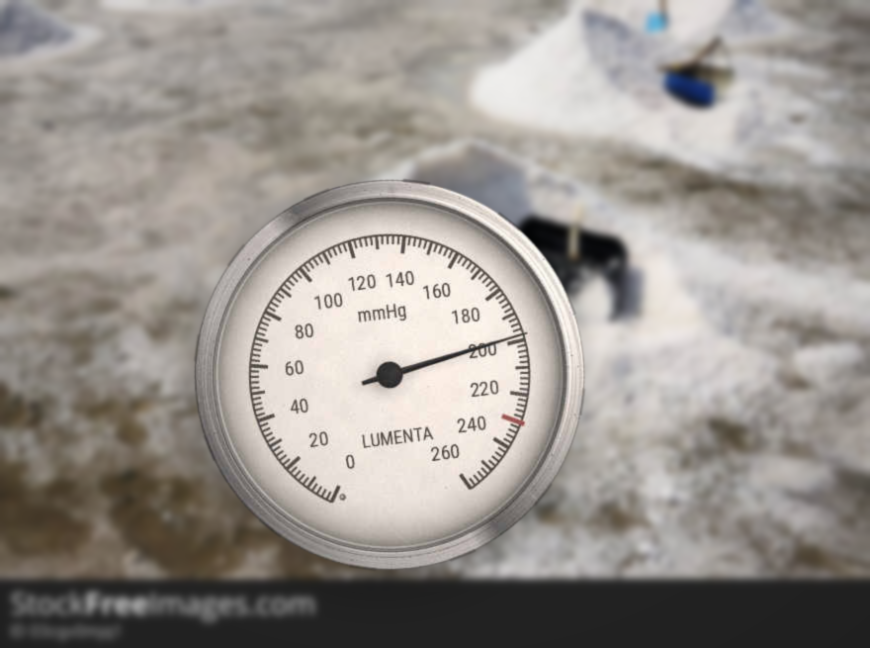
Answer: 198 mmHg
